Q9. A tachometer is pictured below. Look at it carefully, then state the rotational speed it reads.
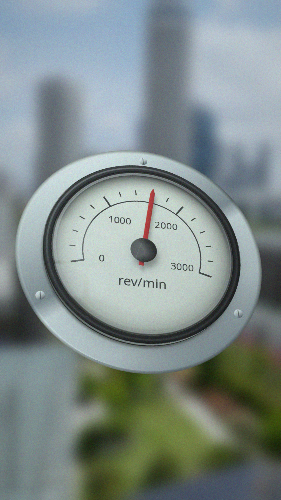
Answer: 1600 rpm
